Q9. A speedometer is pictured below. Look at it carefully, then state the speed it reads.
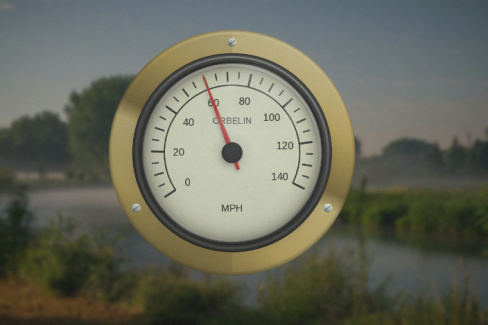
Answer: 60 mph
